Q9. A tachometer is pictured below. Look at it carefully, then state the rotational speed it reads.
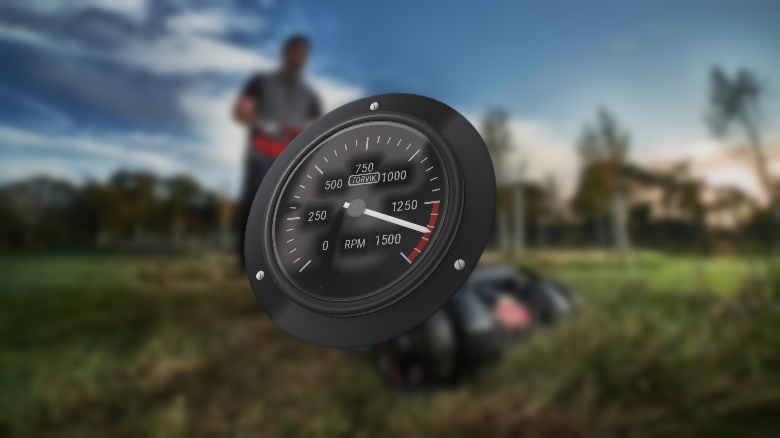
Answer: 1375 rpm
